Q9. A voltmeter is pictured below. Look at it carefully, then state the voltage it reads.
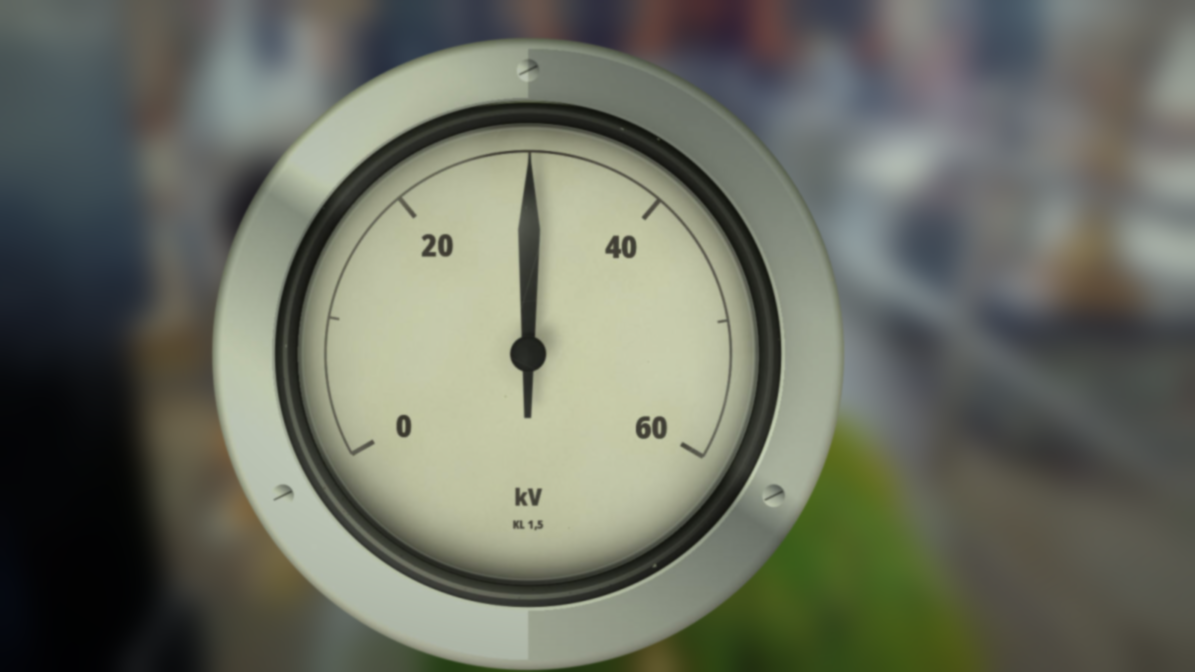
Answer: 30 kV
